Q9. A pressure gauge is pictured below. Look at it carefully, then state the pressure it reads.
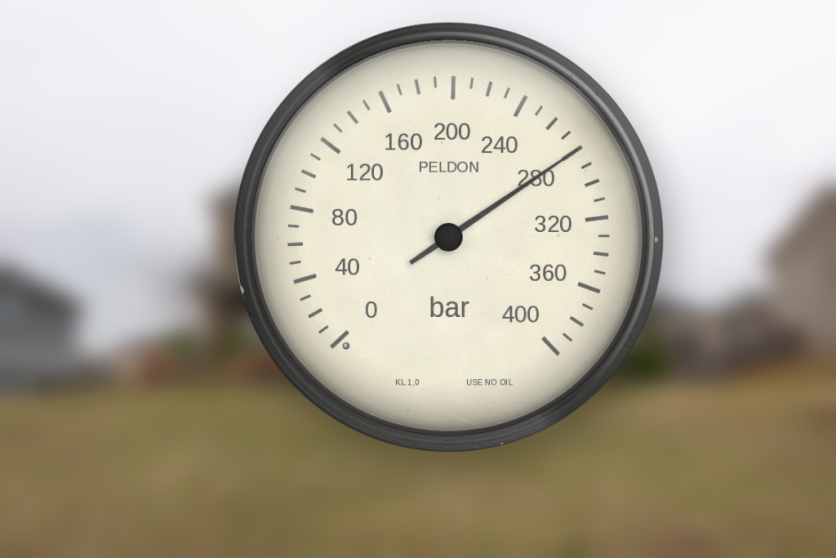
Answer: 280 bar
